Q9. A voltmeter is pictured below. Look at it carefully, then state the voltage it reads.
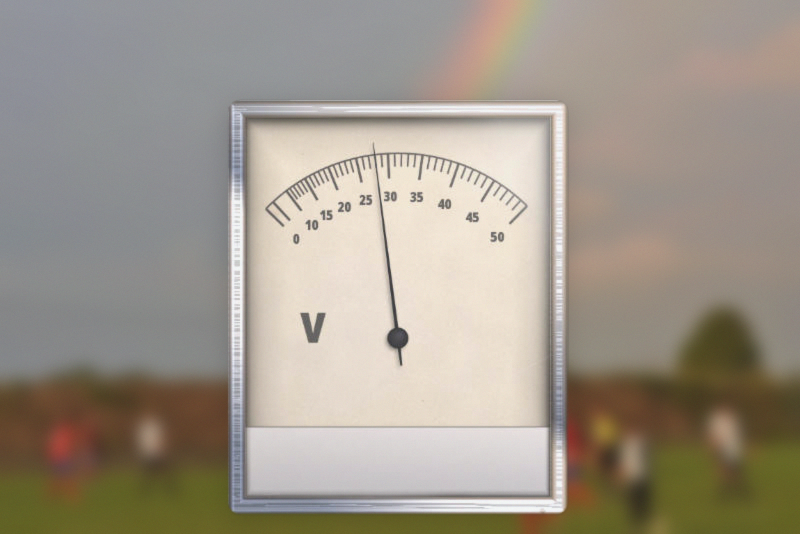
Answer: 28 V
